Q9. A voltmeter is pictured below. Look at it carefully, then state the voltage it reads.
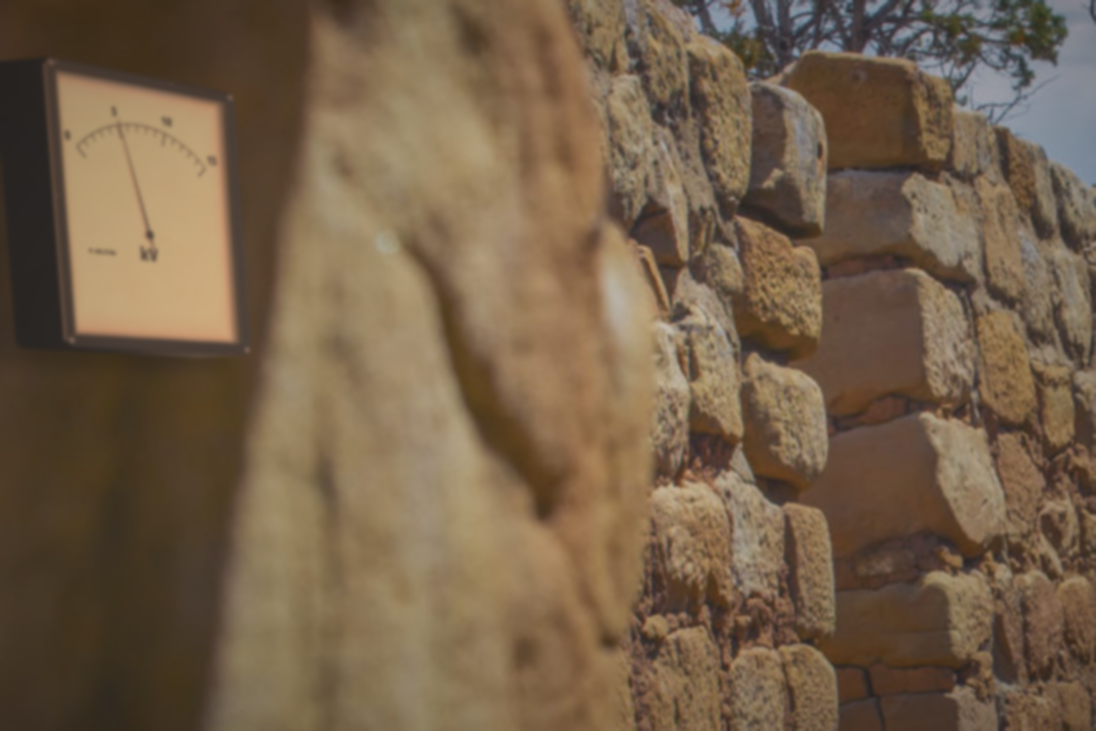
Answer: 5 kV
